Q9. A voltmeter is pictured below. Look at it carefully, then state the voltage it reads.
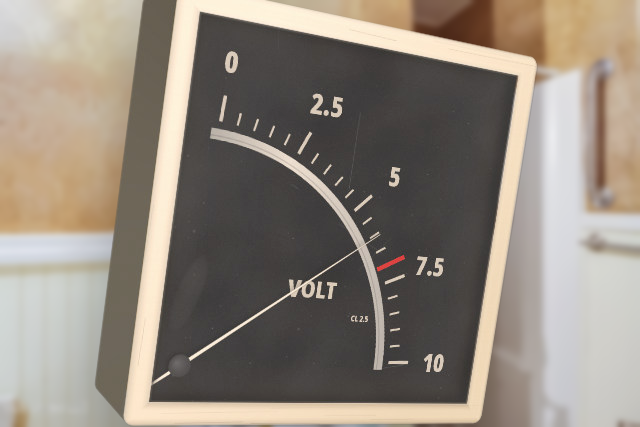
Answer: 6 V
